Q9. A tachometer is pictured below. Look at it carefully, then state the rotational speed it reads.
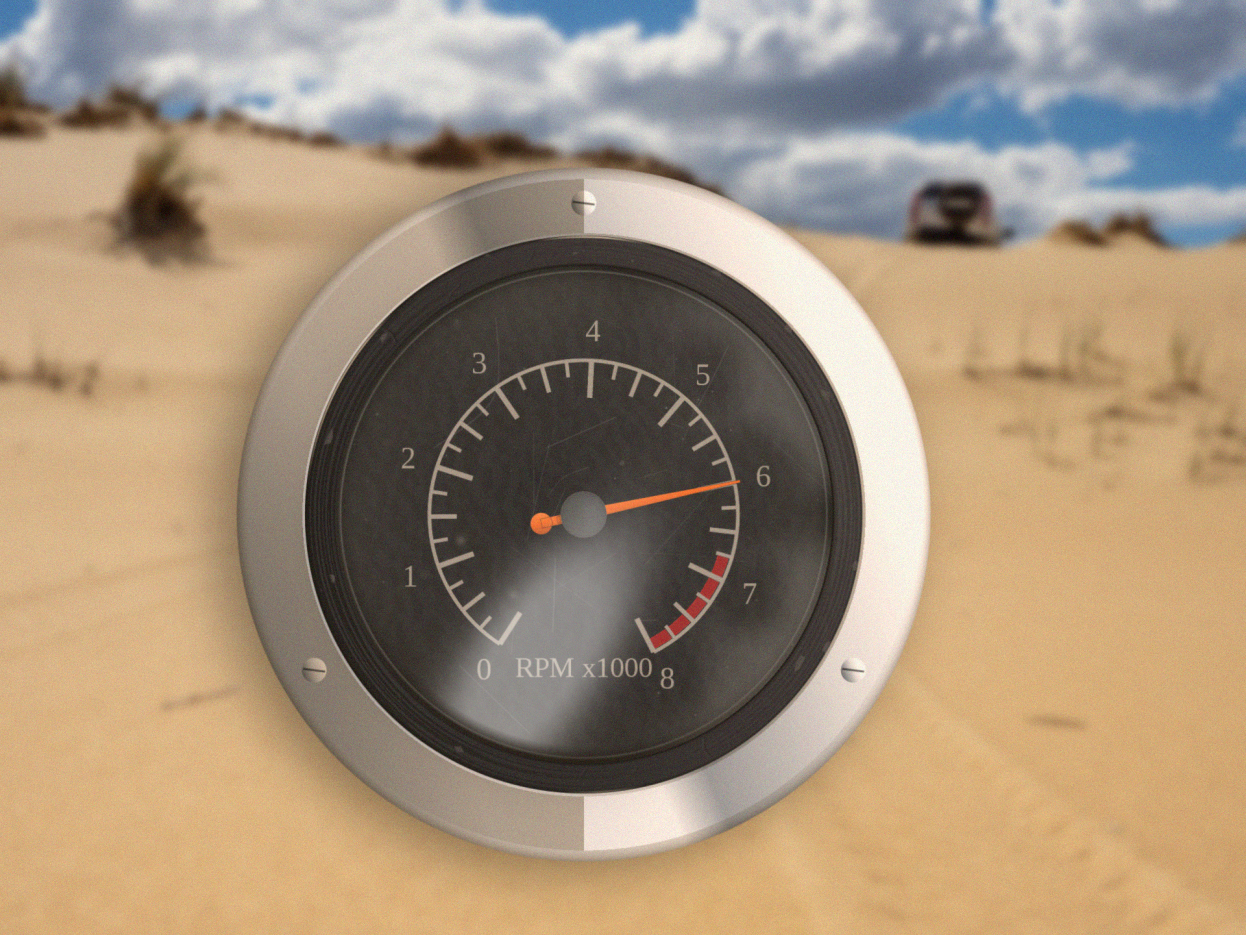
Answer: 6000 rpm
